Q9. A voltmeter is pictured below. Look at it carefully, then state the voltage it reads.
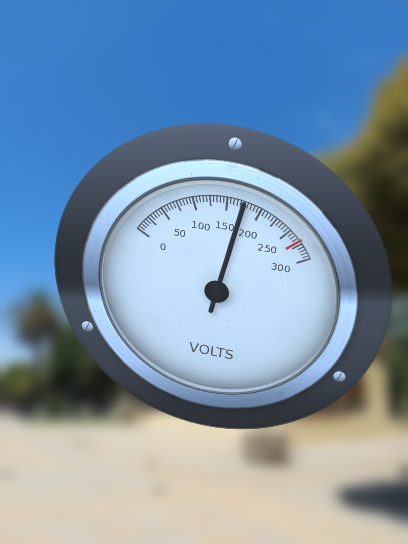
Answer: 175 V
